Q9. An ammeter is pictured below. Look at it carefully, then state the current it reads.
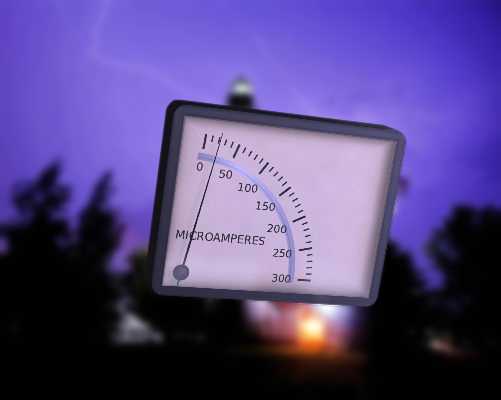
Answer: 20 µA
